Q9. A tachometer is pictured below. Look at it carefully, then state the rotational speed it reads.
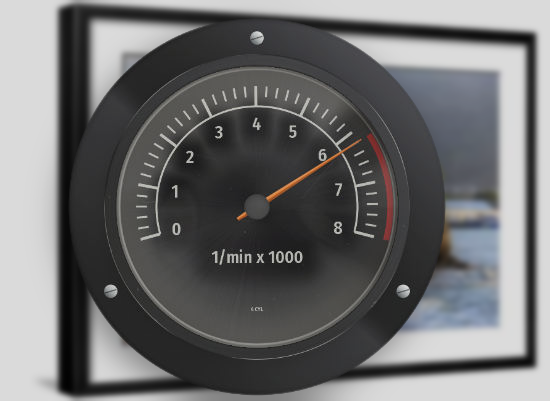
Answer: 6200 rpm
